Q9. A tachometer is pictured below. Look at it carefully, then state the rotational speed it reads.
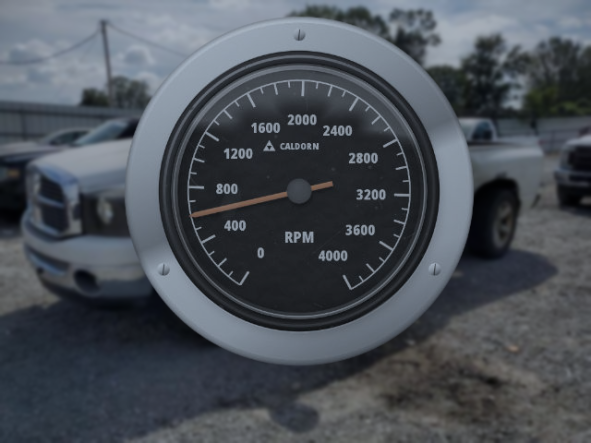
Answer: 600 rpm
